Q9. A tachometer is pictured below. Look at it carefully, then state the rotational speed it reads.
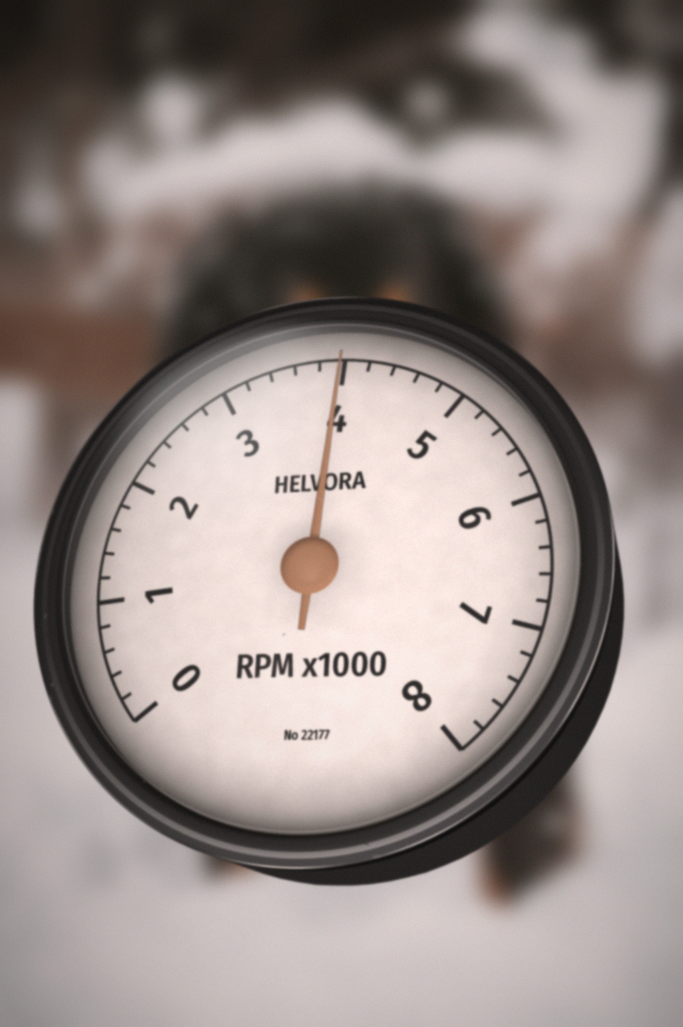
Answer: 4000 rpm
